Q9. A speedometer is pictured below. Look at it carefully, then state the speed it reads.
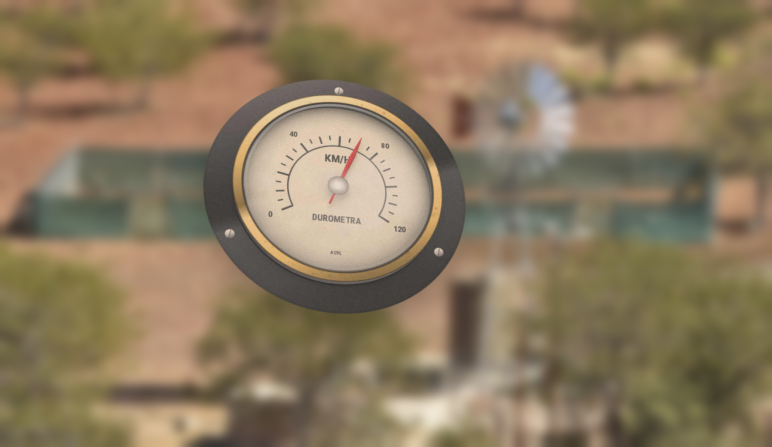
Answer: 70 km/h
